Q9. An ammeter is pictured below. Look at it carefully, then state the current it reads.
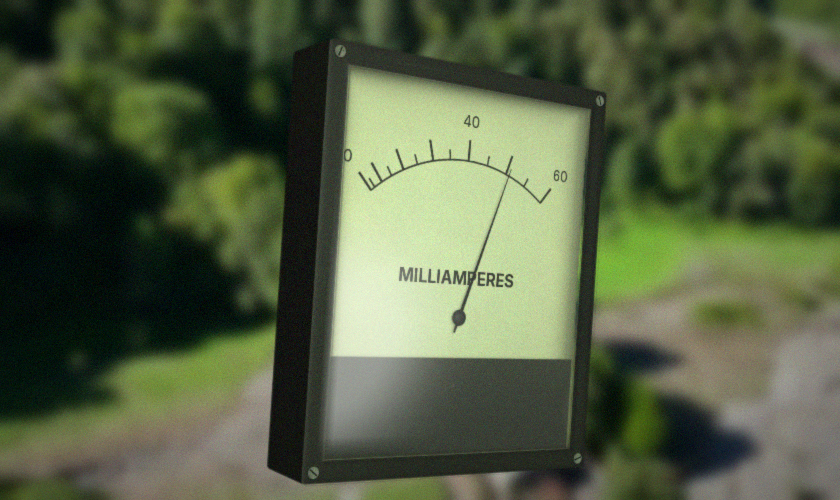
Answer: 50 mA
